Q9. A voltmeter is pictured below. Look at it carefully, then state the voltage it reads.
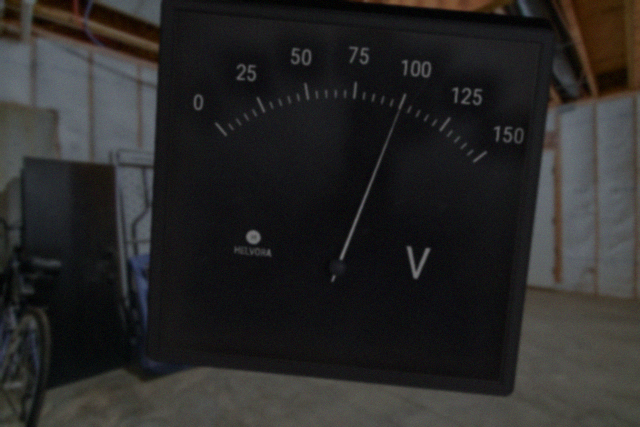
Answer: 100 V
